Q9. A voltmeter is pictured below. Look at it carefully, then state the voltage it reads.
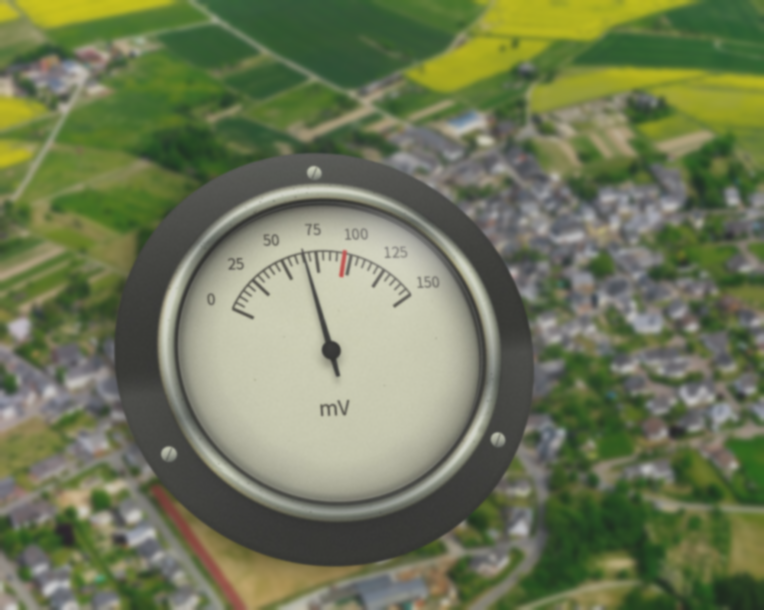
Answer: 65 mV
